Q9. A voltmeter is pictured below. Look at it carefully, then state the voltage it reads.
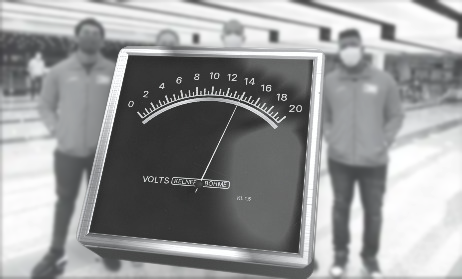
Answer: 14 V
